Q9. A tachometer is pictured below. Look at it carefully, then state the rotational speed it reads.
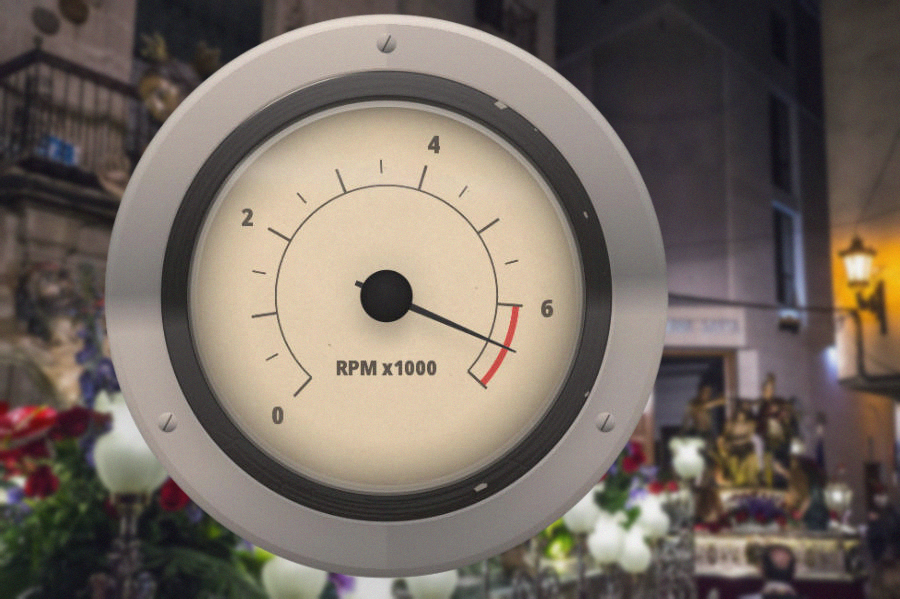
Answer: 6500 rpm
